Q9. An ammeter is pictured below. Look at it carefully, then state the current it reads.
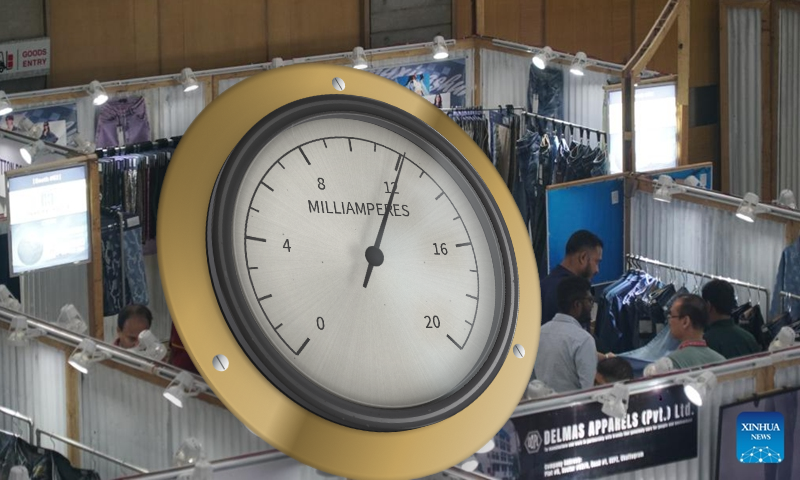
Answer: 12 mA
